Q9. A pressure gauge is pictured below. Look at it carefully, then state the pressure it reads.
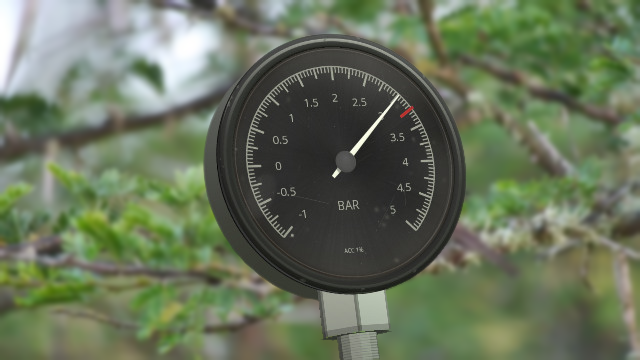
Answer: 3 bar
